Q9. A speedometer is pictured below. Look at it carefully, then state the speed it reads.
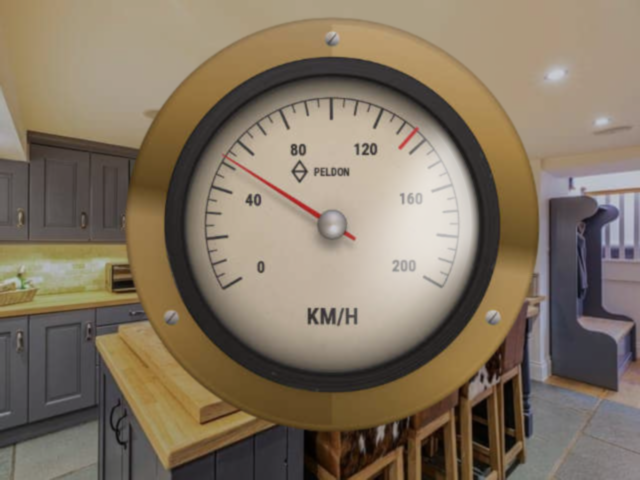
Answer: 52.5 km/h
